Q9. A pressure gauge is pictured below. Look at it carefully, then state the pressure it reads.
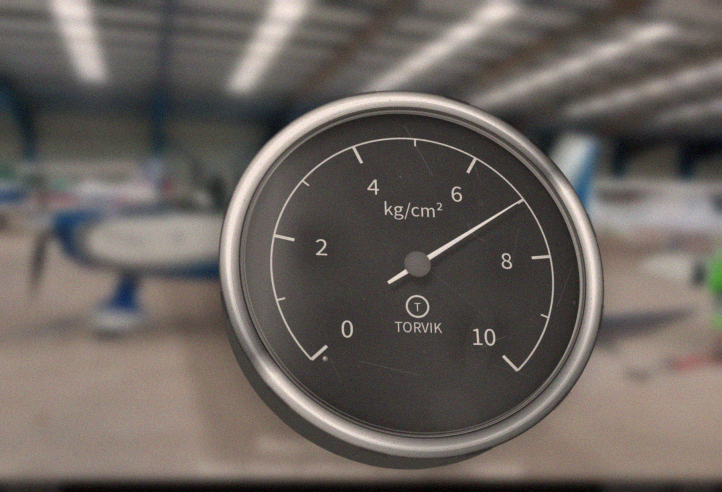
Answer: 7 kg/cm²
